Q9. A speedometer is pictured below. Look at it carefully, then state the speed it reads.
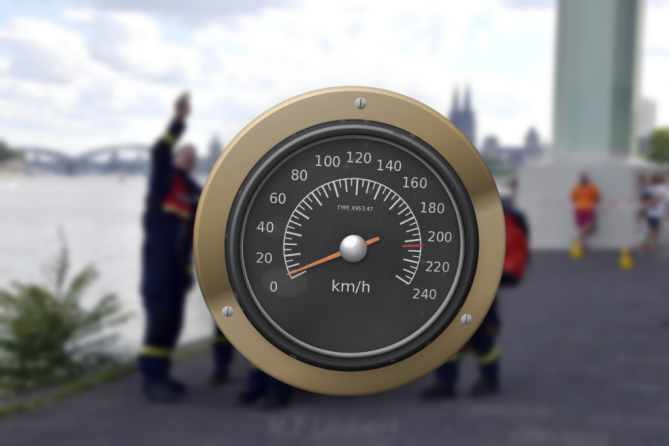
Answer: 5 km/h
